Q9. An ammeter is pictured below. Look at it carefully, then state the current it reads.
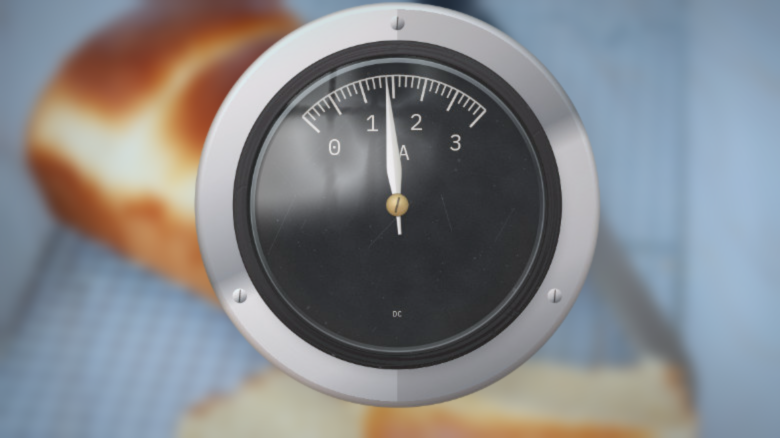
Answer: 1.4 kA
